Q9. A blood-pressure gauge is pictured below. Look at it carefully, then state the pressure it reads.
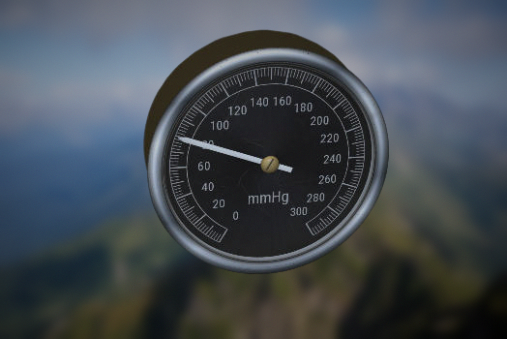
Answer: 80 mmHg
